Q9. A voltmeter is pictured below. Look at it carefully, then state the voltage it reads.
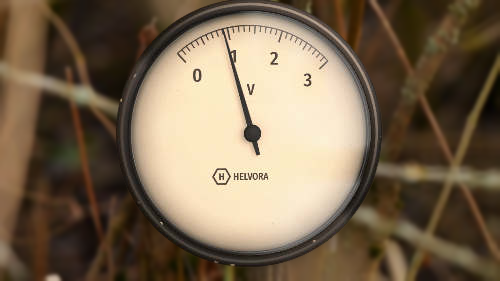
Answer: 0.9 V
